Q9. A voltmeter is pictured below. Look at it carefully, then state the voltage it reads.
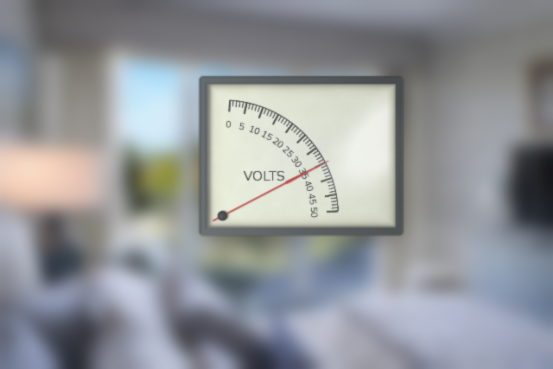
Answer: 35 V
